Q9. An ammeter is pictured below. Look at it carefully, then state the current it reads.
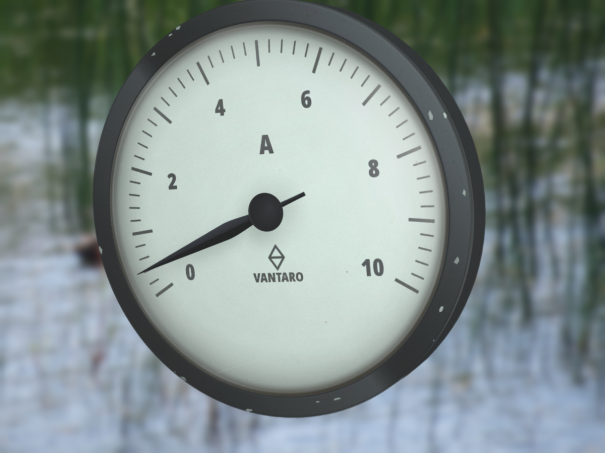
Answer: 0.4 A
